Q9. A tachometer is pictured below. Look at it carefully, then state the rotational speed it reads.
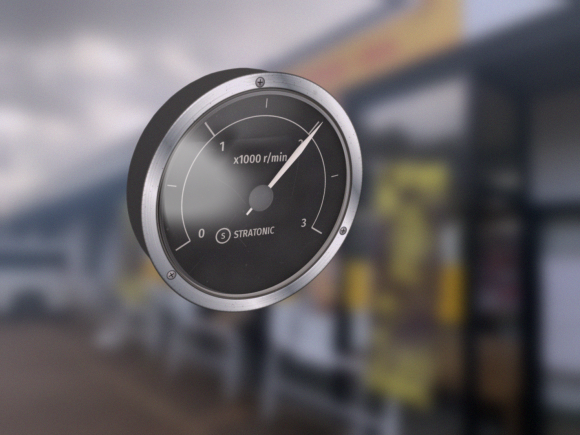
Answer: 2000 rpm
